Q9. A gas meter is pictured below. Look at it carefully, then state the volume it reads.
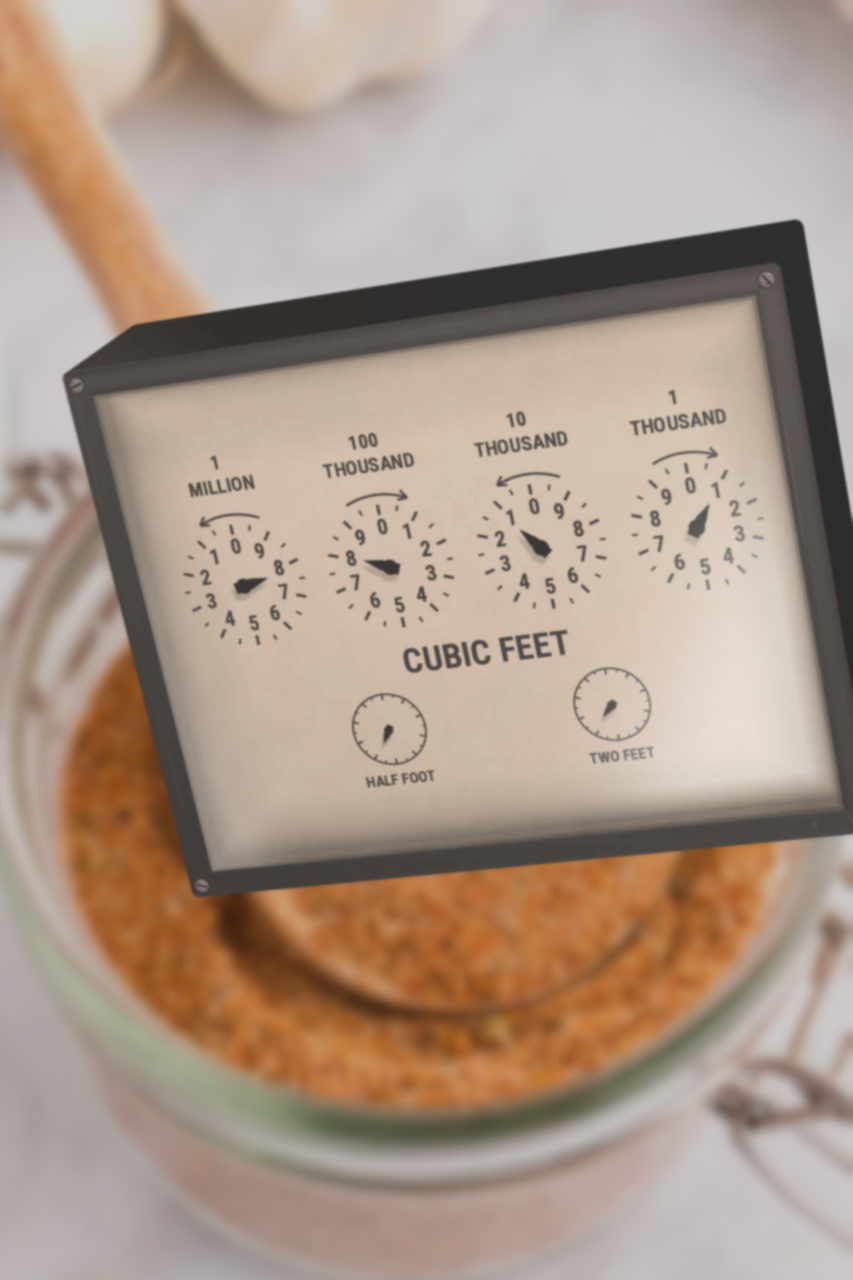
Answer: 781100 ft³
